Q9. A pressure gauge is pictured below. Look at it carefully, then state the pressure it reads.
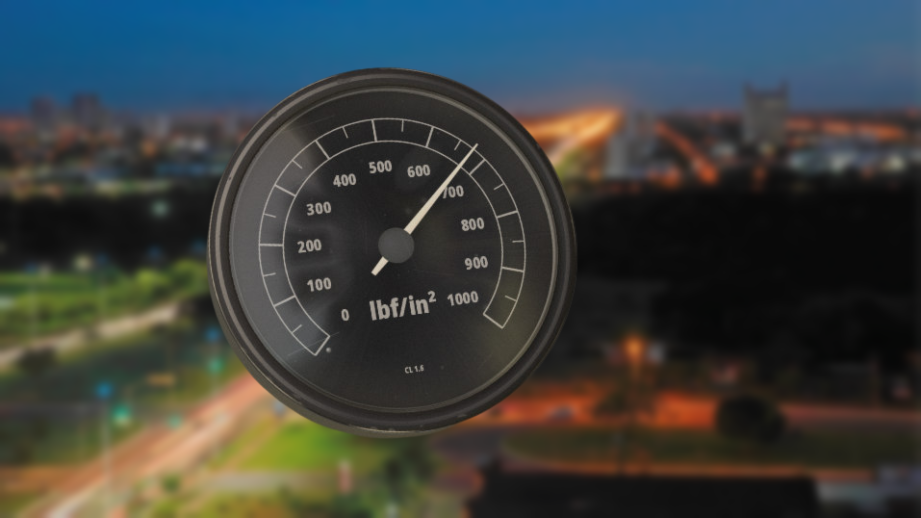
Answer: 675 psi
